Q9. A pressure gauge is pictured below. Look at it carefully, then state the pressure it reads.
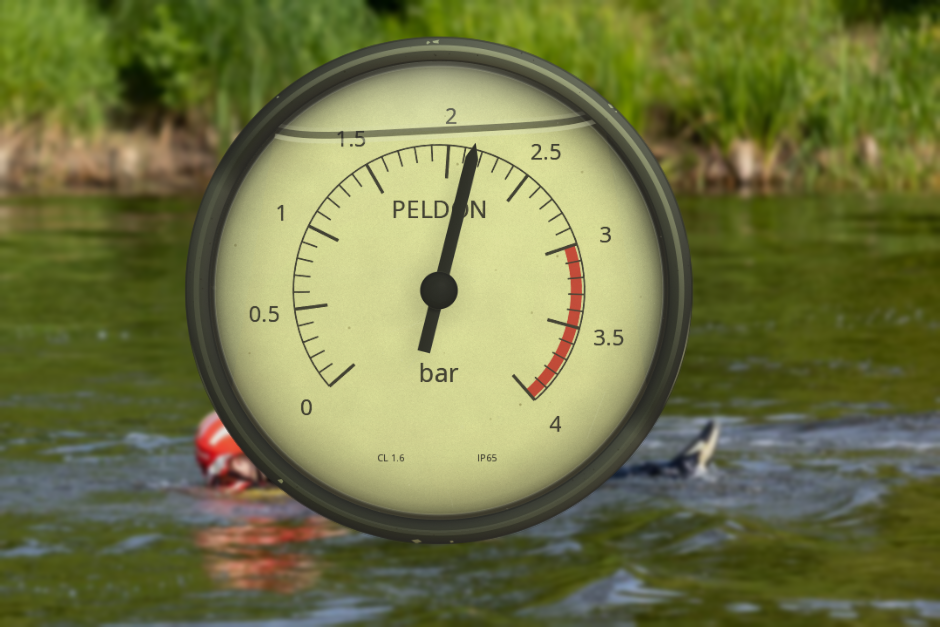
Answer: 2.15 bar
